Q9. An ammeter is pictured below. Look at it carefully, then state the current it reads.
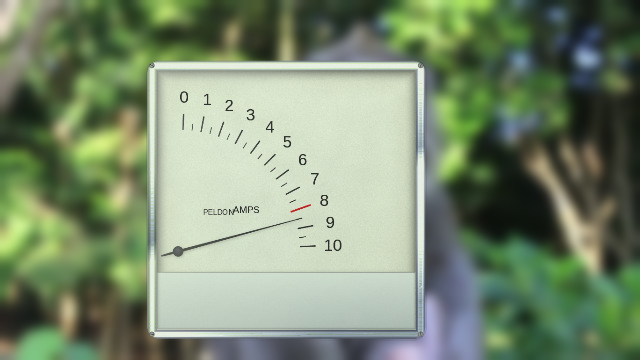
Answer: 8.5 A
